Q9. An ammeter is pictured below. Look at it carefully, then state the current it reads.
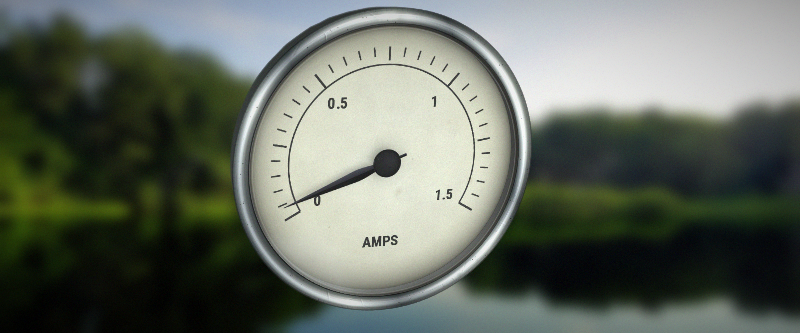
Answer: 0.05 A
